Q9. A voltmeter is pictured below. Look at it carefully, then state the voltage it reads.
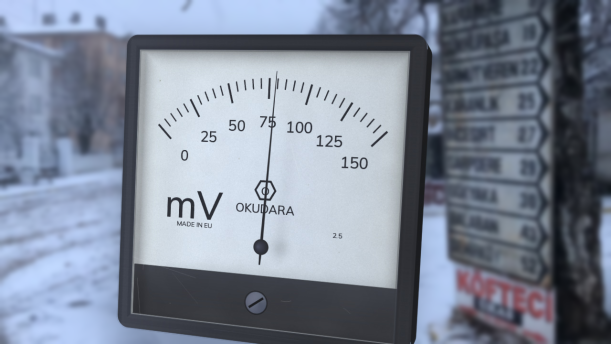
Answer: 80 mV
